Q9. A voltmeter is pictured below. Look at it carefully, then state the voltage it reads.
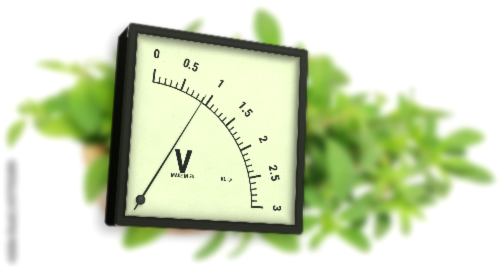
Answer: 0.9 V
